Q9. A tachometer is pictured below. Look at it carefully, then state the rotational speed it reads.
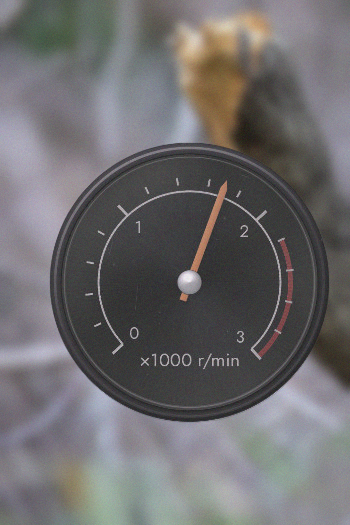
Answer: 1700 rpm
